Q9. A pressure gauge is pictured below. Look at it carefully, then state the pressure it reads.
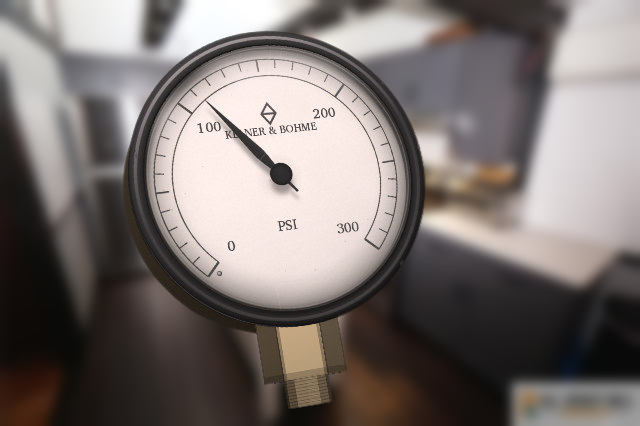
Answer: 110 psi
